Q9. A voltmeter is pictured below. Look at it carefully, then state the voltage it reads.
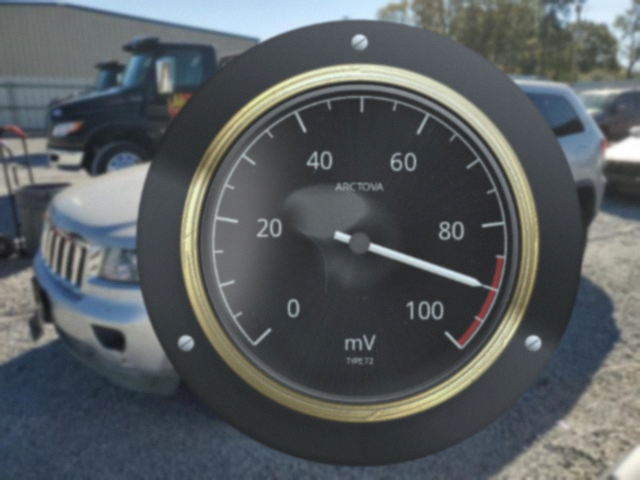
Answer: 90 mV
